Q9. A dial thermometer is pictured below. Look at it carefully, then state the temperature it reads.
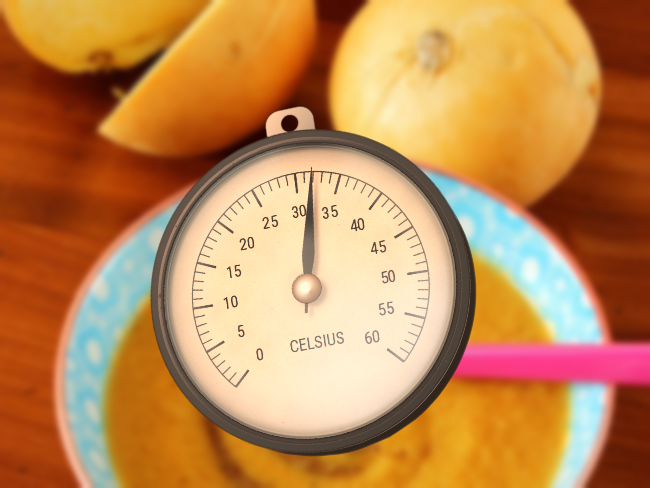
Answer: 32 °C
